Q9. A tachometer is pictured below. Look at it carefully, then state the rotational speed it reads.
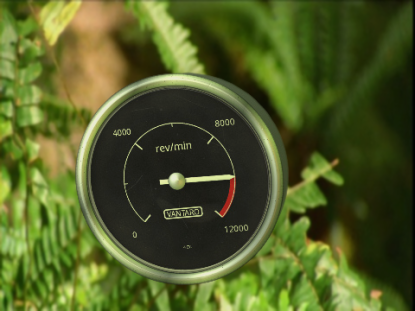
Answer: 10000 rpm
